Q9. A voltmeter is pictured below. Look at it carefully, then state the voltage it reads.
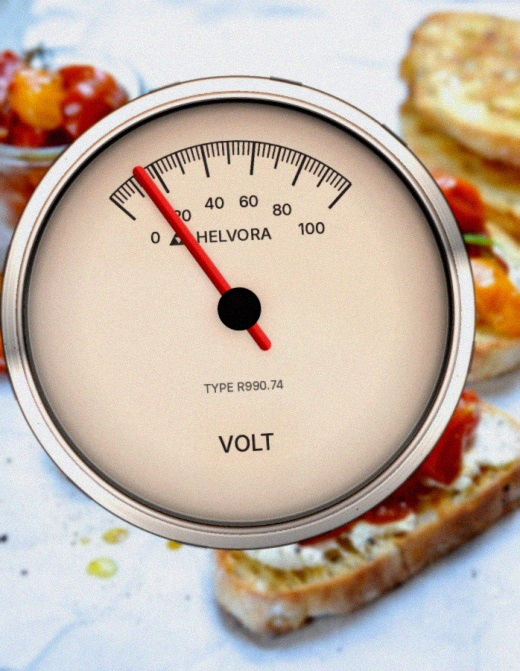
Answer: 14 V
